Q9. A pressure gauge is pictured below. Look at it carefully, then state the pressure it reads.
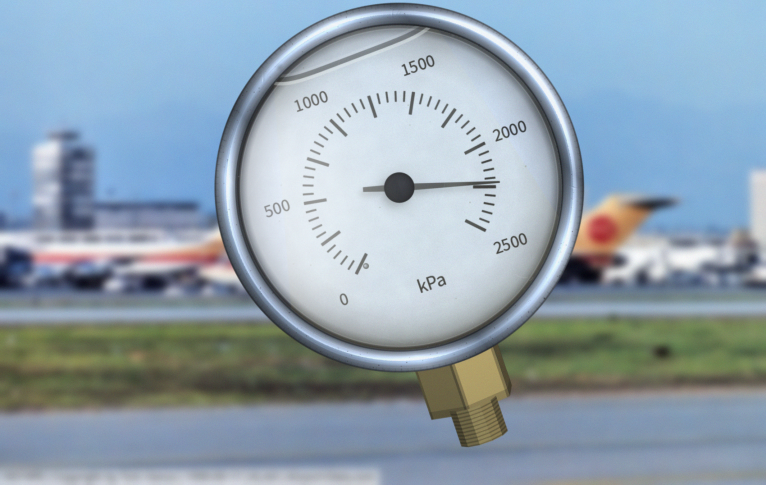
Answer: 2225 kPa
